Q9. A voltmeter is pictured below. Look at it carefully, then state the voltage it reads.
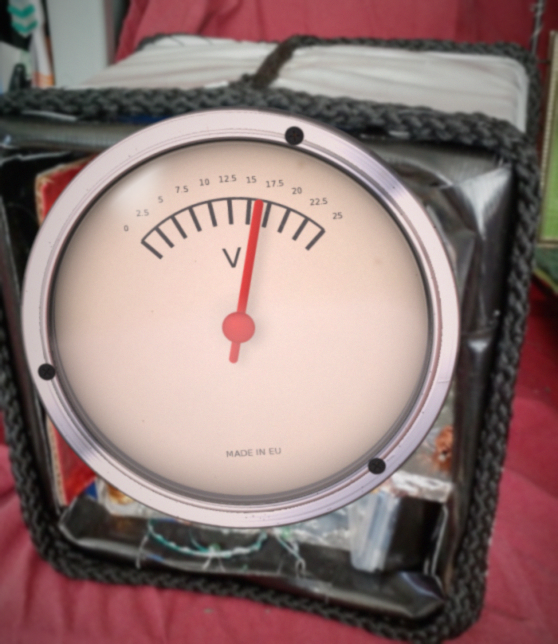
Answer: 16.25 V
